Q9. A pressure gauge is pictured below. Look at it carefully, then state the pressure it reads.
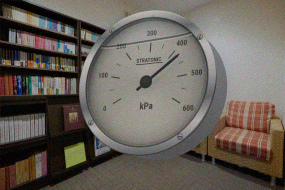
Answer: 425 kPa
